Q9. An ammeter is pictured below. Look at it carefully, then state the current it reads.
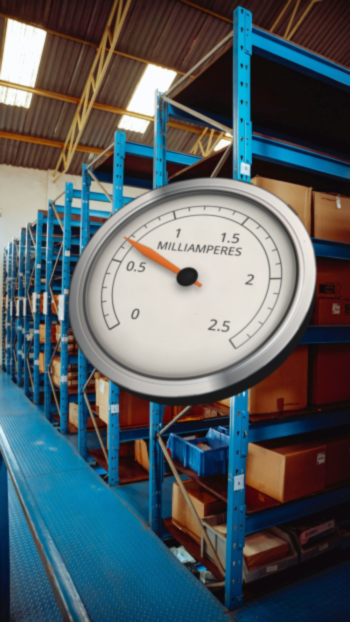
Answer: 0.65 mA
